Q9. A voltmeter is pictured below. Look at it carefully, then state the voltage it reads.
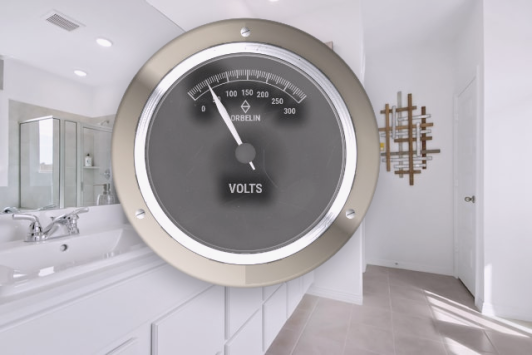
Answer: 50 V
